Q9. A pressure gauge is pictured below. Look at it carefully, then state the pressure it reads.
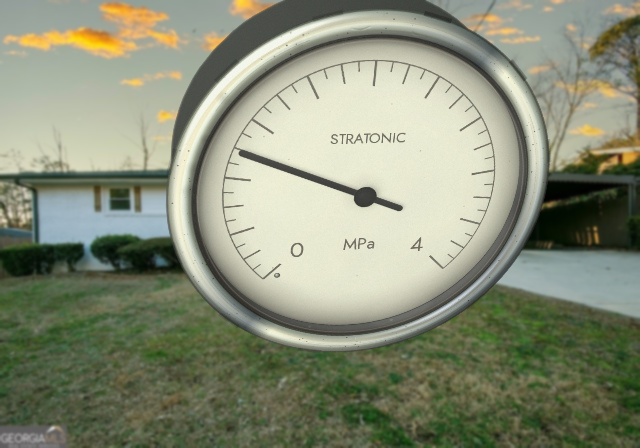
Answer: 1 MPa
